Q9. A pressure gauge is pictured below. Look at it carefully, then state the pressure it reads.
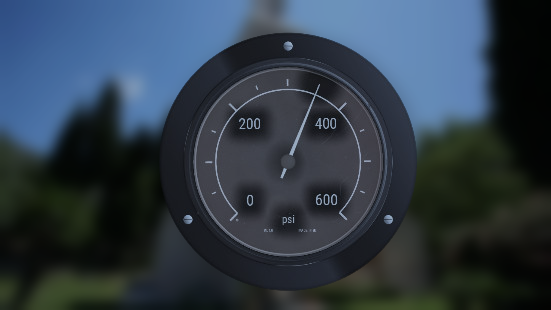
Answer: 350 psi
